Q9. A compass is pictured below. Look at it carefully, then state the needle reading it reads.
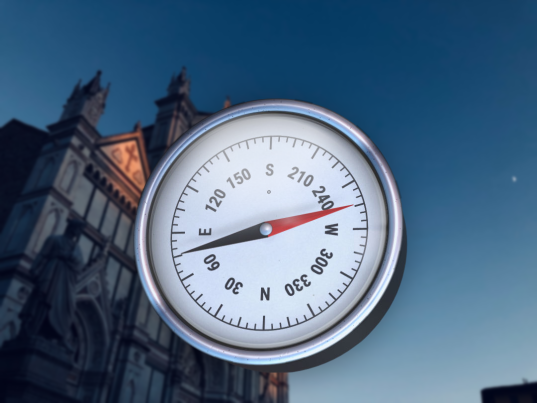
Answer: 255 °
